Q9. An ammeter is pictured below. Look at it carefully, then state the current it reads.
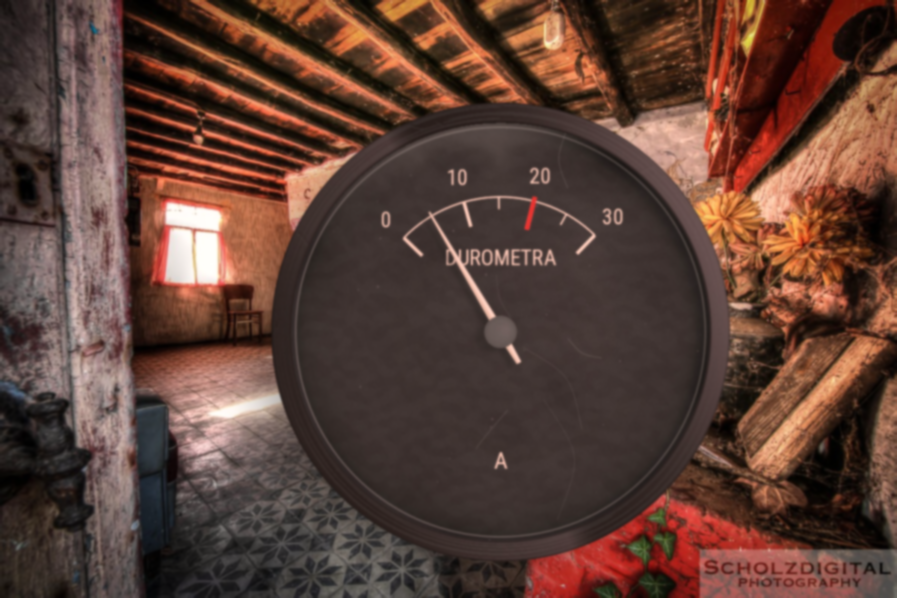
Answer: 5 A
